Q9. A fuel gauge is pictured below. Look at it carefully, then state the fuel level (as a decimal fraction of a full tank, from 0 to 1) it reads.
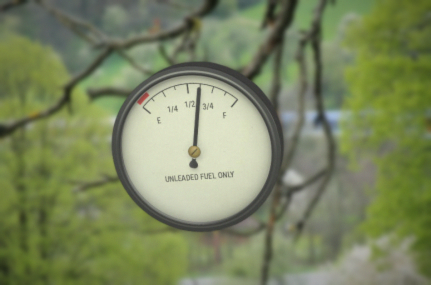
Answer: 0.625
